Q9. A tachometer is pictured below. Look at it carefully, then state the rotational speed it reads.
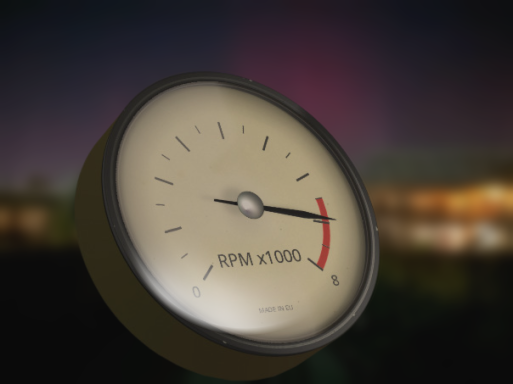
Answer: 7000 rpm
